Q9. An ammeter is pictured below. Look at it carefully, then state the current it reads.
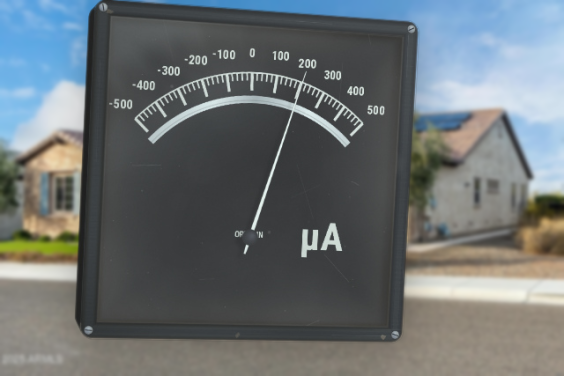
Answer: 200 µA
